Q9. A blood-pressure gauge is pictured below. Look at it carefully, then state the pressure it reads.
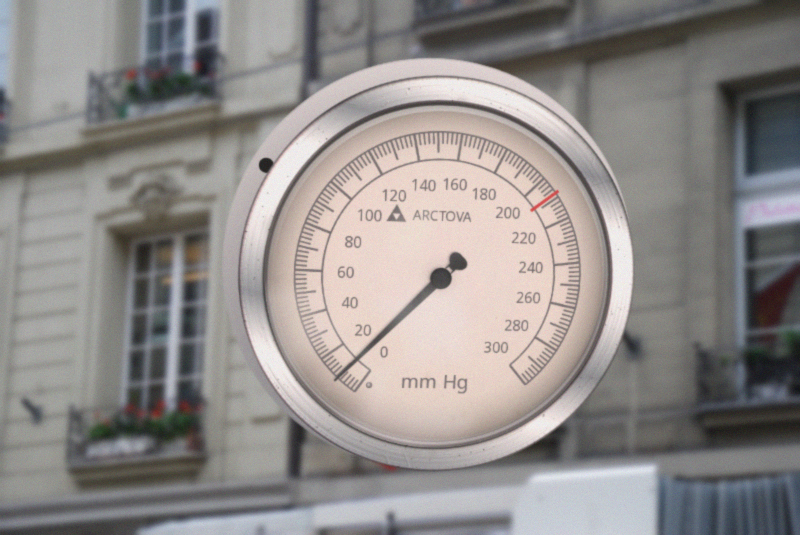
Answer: 10 mmHg
